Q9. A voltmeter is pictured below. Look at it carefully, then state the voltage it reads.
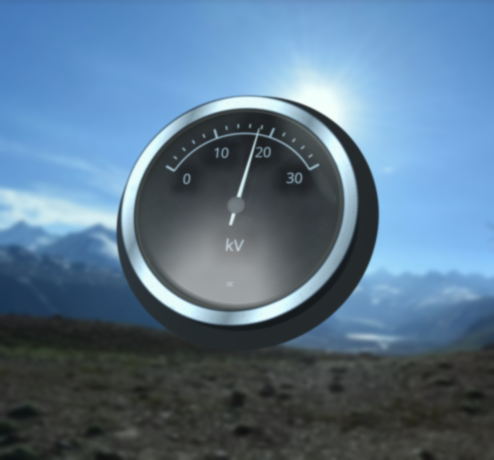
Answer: 18 kV
